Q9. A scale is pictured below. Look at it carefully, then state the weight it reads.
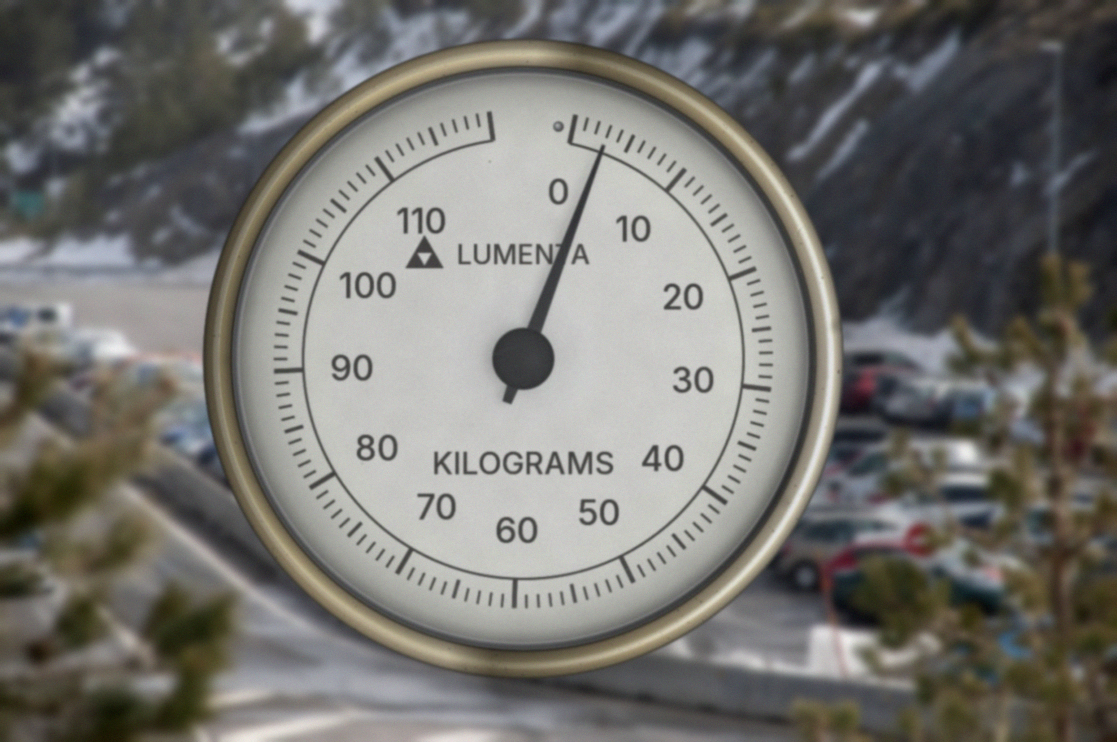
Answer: 3 kg
